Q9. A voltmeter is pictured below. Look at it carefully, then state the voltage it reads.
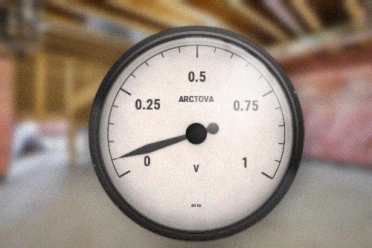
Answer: 0.05 V
